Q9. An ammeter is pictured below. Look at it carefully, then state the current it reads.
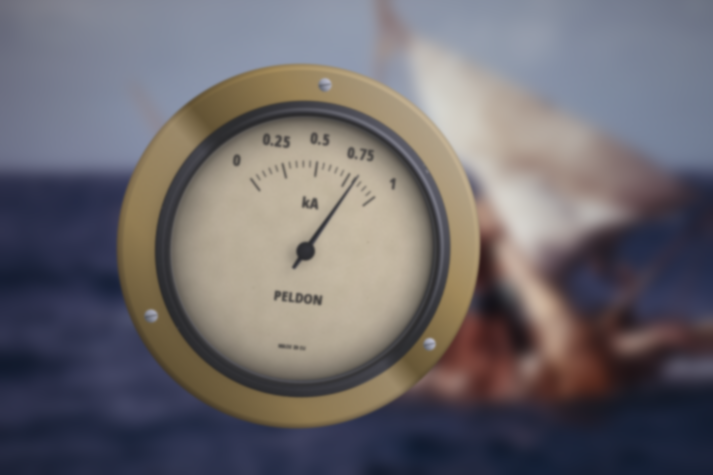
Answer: 0.8 kA
